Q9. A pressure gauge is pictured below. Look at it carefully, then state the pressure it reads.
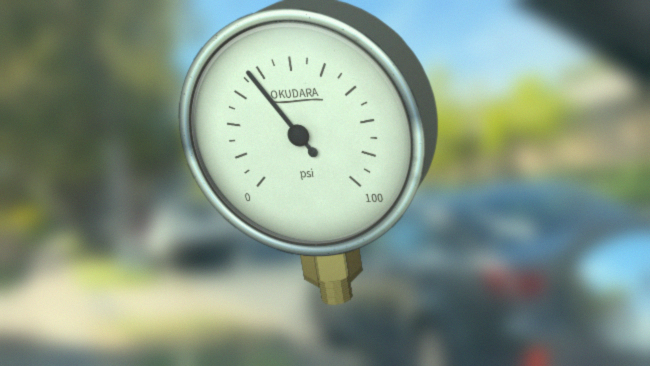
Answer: 37.5 psi
